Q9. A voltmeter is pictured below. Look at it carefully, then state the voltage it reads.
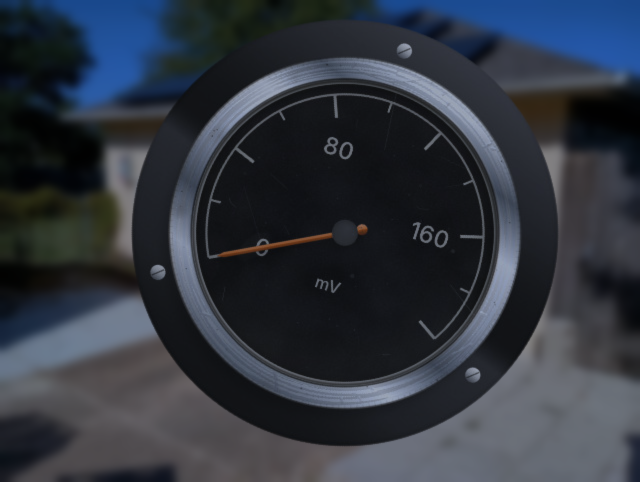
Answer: 0 mV
